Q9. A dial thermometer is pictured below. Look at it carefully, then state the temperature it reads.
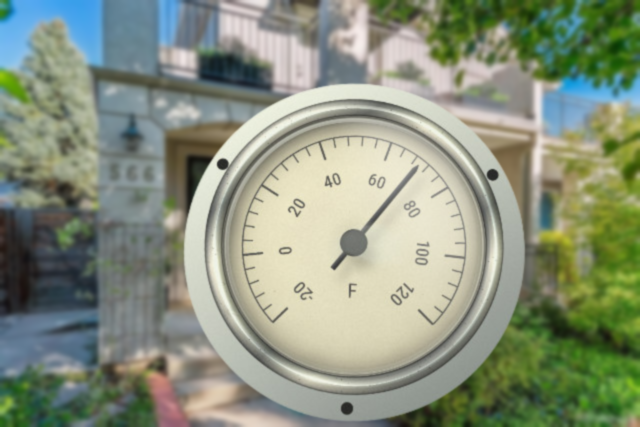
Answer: 70 °F
